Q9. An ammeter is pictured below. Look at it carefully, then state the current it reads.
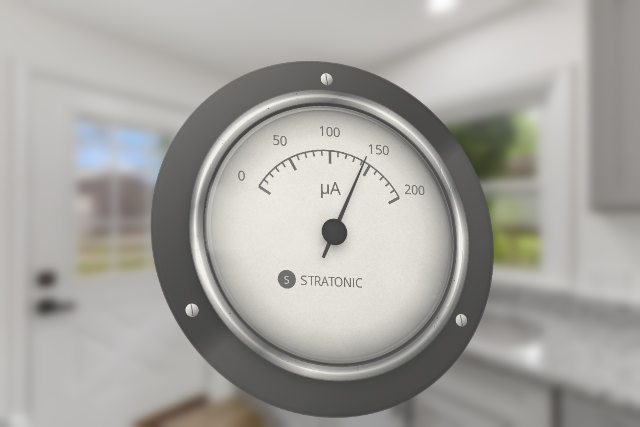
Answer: 140 µA
